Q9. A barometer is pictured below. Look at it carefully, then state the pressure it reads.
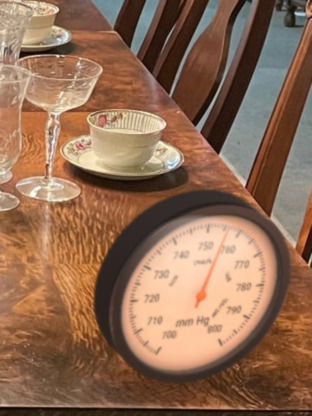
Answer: 755 mmHg
